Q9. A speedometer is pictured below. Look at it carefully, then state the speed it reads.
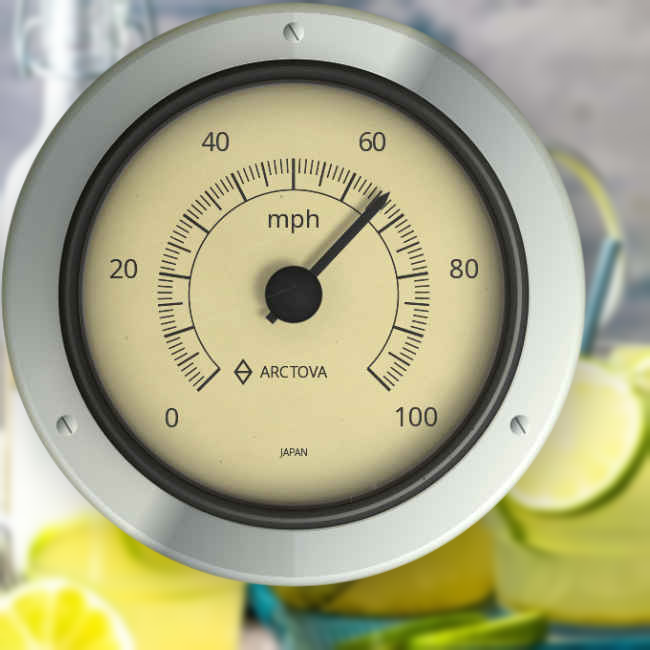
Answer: 66 mph
